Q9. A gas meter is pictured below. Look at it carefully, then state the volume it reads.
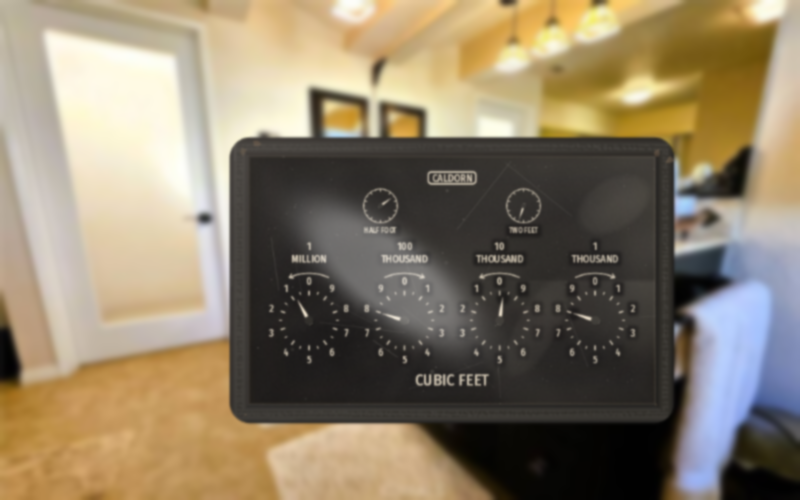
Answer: 79800 ft³
